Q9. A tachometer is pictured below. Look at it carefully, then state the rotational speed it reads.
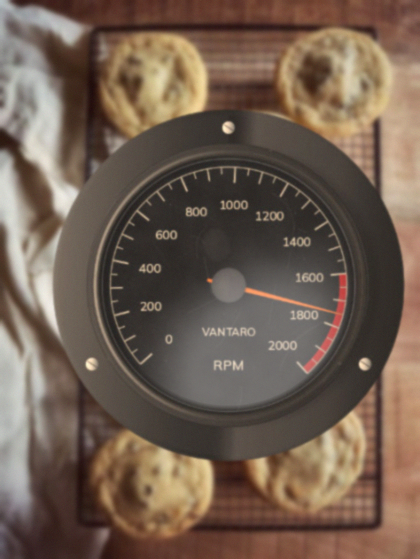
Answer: 1750 rpm
